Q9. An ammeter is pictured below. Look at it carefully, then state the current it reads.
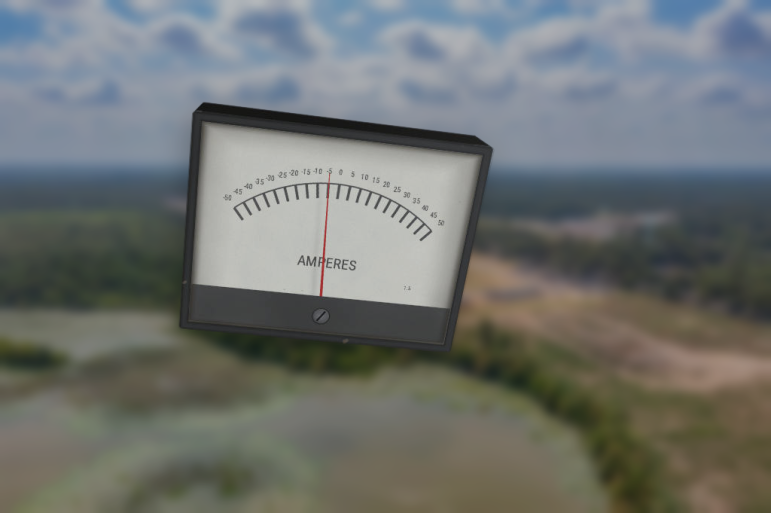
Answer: -5 A
